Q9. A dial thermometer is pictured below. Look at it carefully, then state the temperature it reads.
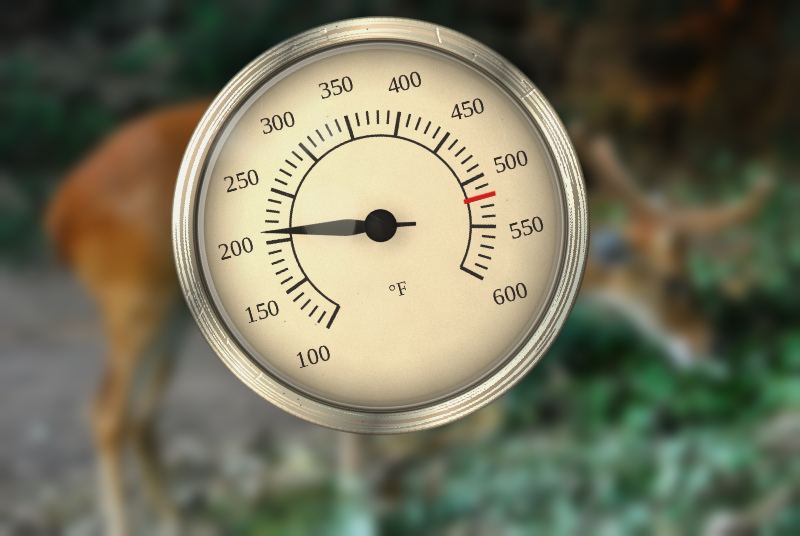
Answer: 210 °F
